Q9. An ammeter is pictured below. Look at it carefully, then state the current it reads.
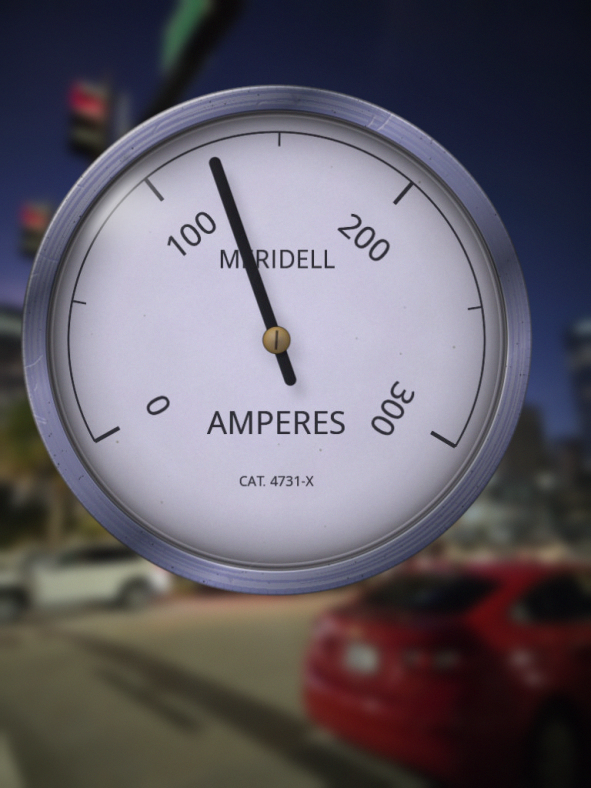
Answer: 125 A
